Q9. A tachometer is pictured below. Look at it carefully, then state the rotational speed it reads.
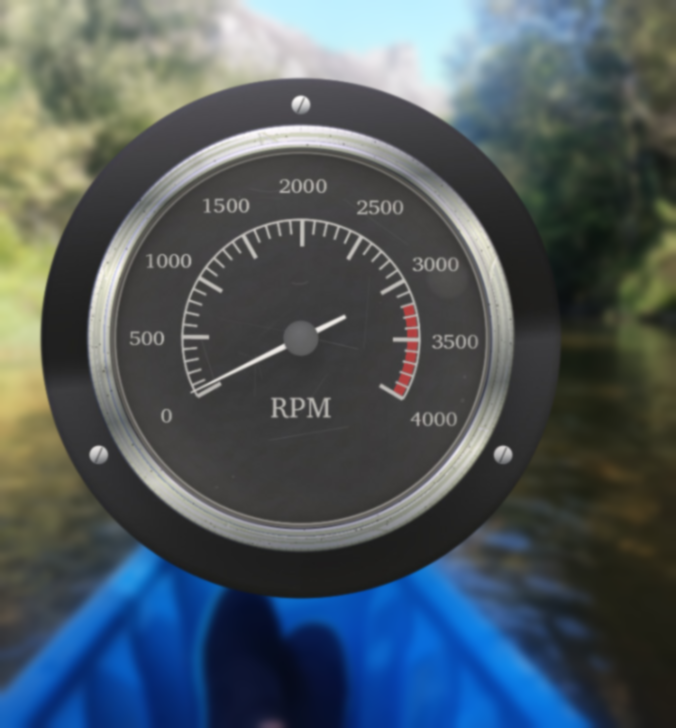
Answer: 50 rpm
